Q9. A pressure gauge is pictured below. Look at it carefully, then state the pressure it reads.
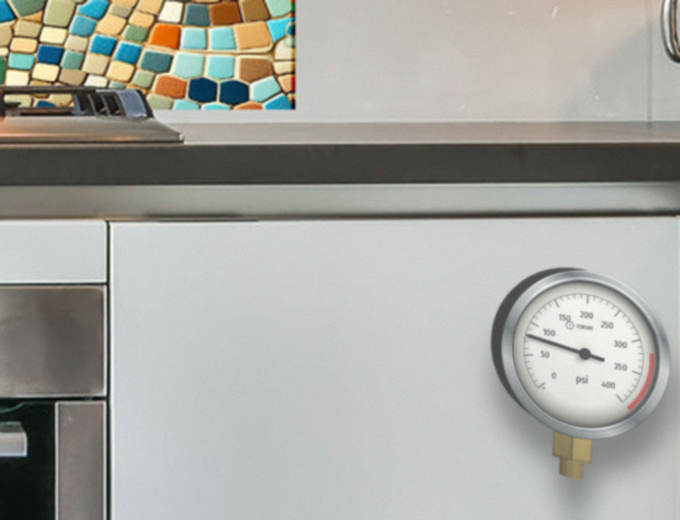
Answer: 80 psi
